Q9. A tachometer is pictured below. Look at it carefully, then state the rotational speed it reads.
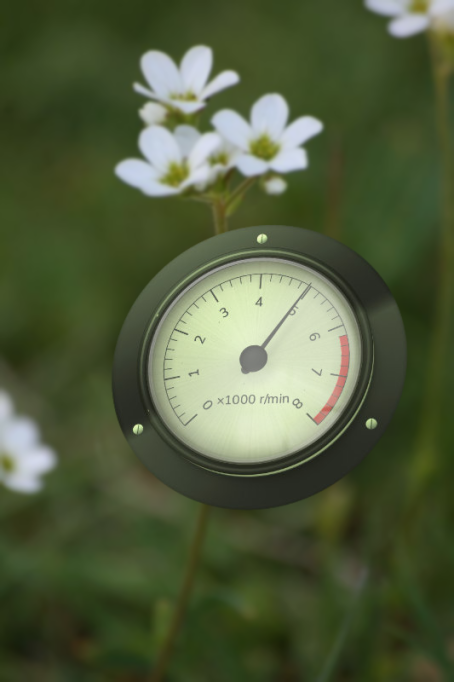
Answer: 5000 rpm
